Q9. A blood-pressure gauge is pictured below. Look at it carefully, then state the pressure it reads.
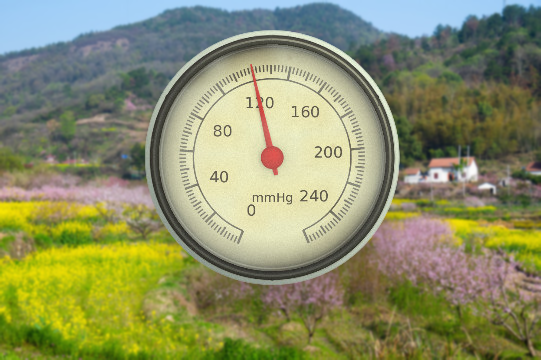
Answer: 120 mmHg
